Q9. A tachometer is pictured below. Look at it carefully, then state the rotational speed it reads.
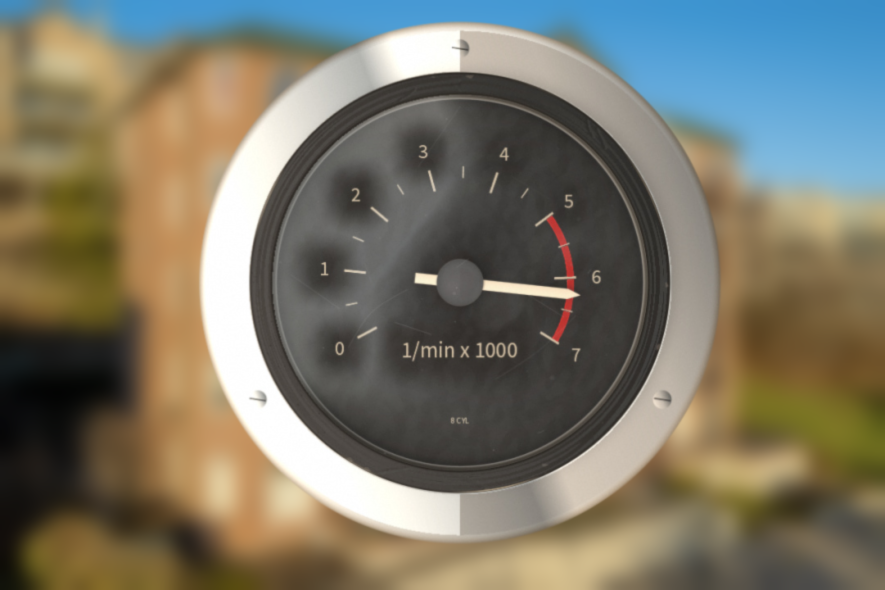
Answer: 6250 rpm
